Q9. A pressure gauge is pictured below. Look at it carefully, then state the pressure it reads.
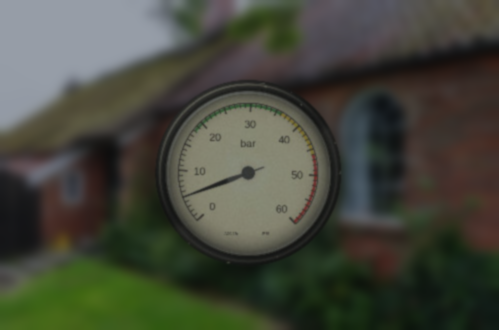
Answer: 5 bar
